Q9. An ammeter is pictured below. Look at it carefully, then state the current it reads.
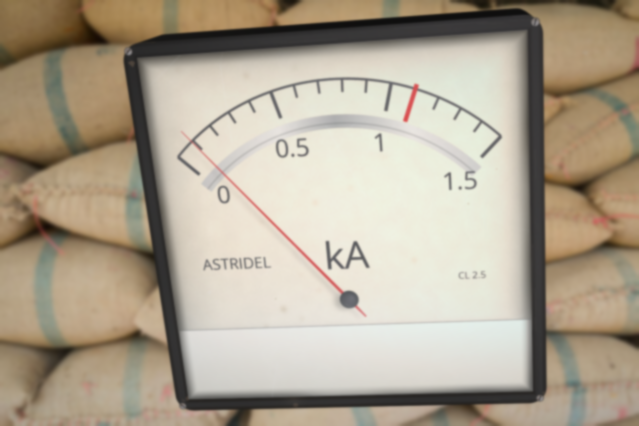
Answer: 0.1 kA
